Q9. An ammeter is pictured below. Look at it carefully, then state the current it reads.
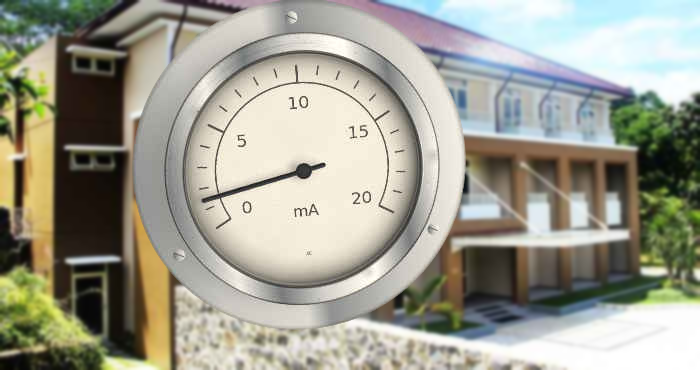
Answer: 1.5 mA
